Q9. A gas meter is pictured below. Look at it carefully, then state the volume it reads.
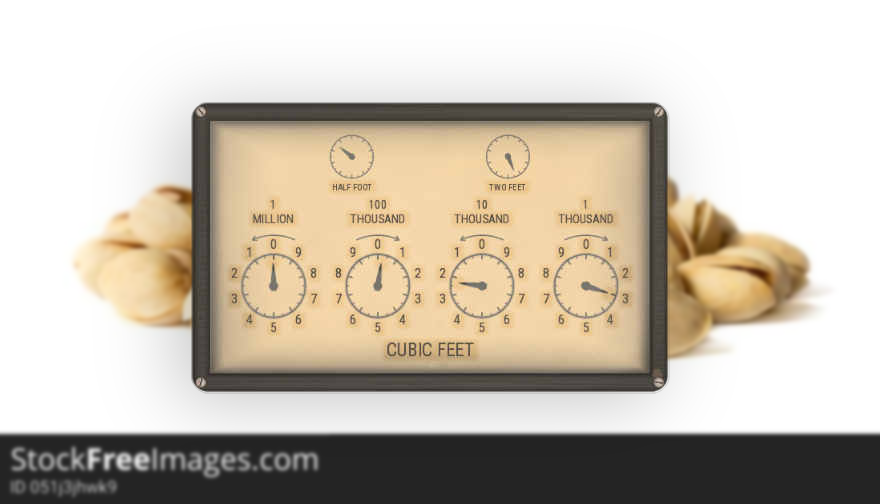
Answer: 2300 ft³
